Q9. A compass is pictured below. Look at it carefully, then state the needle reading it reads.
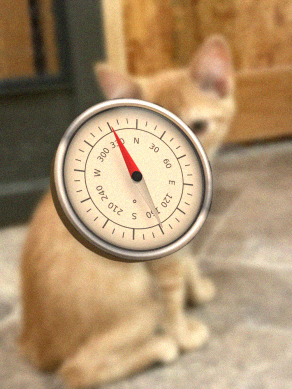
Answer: 330 °
